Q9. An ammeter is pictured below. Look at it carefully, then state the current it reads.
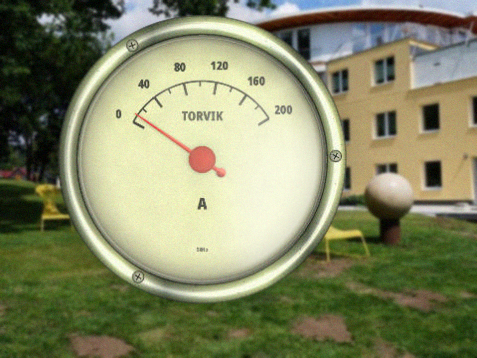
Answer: 10 A
